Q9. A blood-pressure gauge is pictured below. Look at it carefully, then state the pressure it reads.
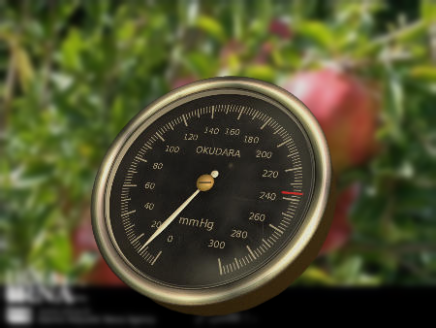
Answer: 10 mmHg
